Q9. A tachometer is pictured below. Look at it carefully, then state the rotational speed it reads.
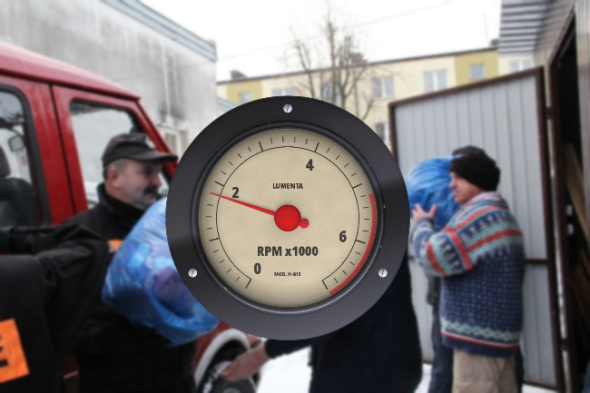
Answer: 1800 rpm
